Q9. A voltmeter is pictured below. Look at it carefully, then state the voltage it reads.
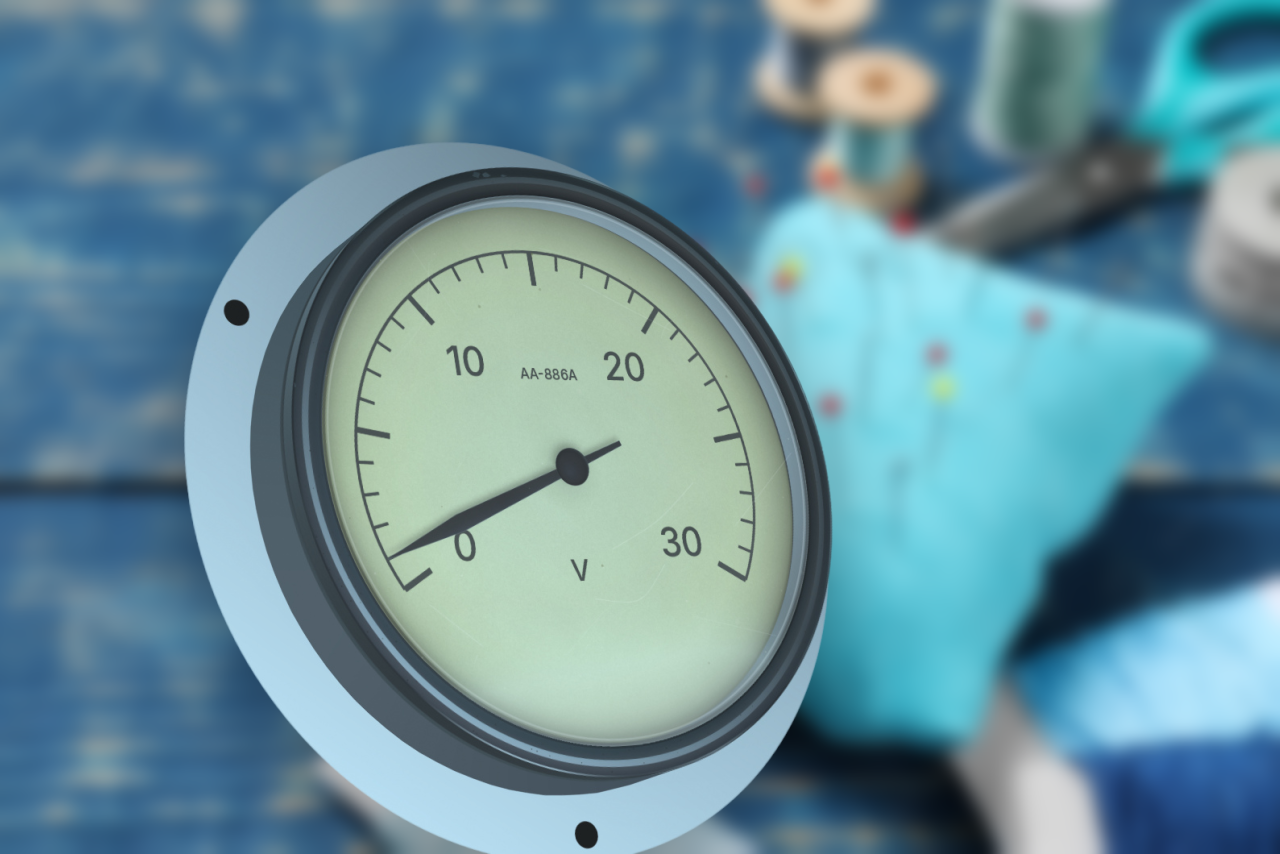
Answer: 1 V
